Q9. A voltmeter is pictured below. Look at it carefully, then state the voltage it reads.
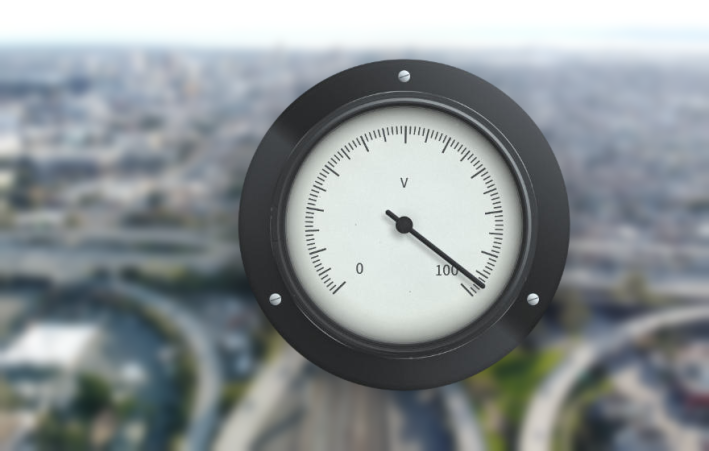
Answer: 97 V
